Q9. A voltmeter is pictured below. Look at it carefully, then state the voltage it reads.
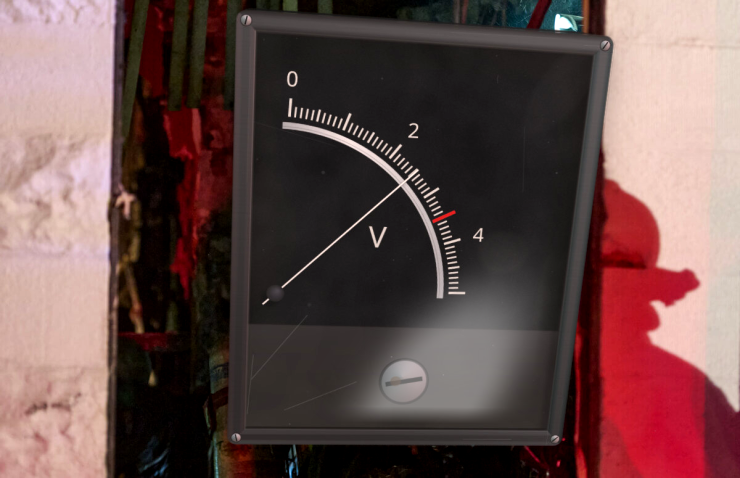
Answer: 2.5 V
